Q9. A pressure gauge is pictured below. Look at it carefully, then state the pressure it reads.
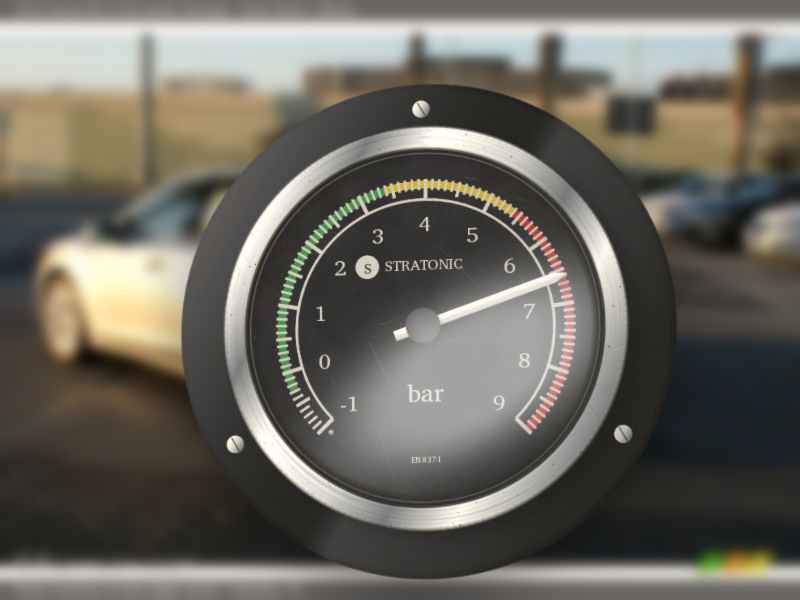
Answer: 6.6 bar
